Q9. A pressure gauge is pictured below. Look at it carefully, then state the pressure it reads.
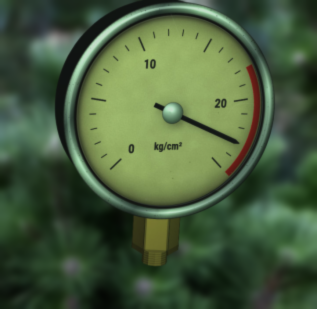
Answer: 23 kg/cm²
